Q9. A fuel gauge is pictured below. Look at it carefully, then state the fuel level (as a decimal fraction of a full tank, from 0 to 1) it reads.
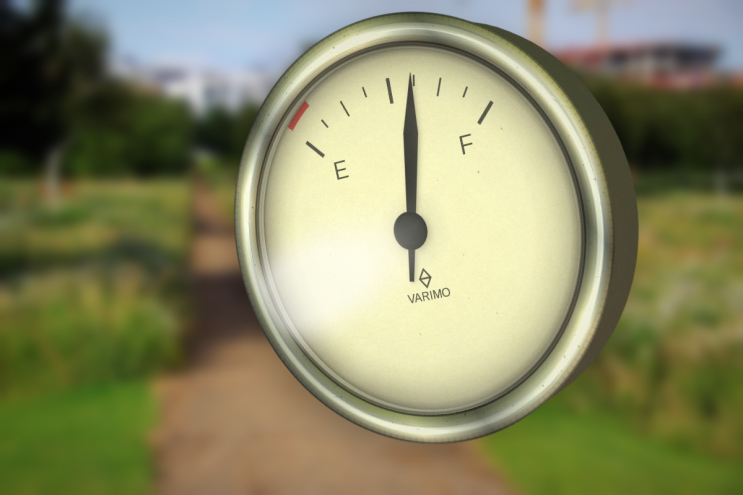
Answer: 0.625
